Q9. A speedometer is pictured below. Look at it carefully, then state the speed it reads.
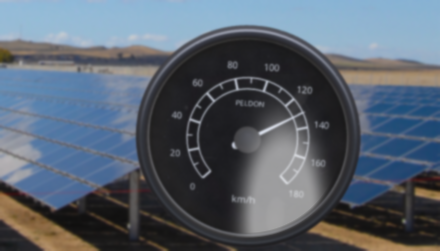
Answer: 130 km/h
